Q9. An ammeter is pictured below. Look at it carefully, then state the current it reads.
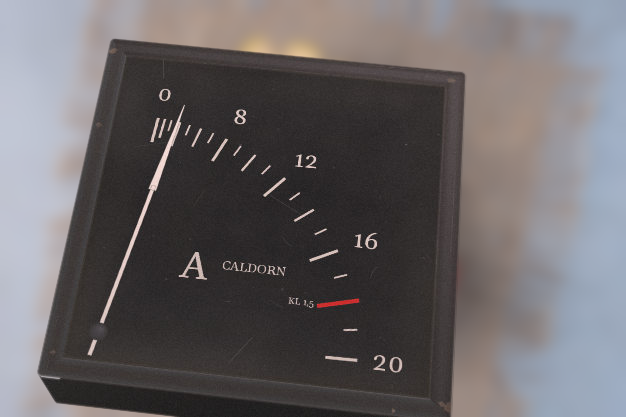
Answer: 4 A
